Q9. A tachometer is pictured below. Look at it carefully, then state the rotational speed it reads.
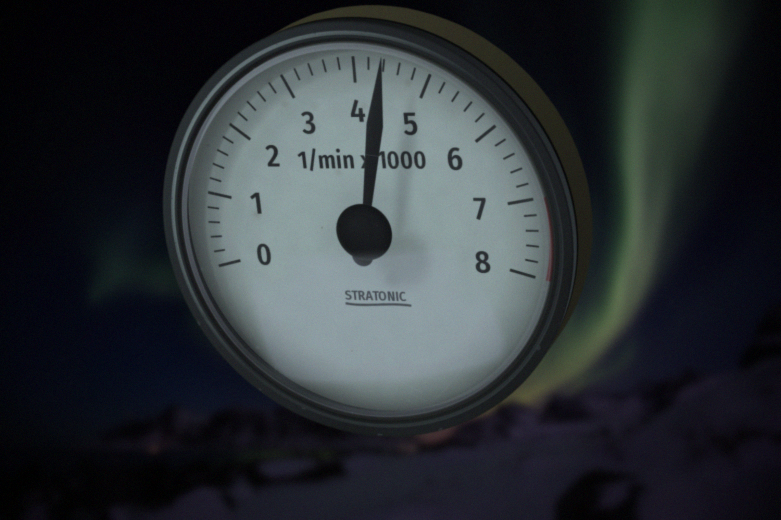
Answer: 4400 rpm
